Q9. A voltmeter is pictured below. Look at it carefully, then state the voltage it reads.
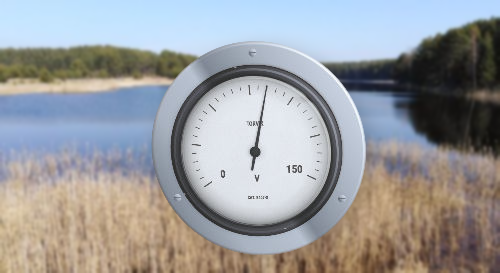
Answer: 85 V
